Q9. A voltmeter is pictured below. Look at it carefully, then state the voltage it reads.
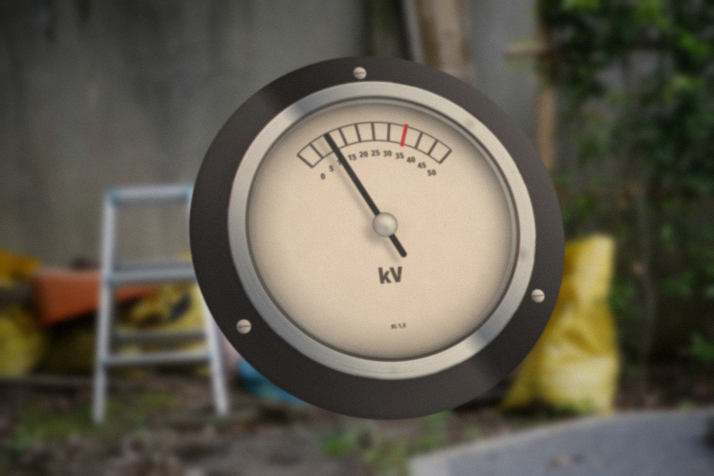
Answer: 10 kV
